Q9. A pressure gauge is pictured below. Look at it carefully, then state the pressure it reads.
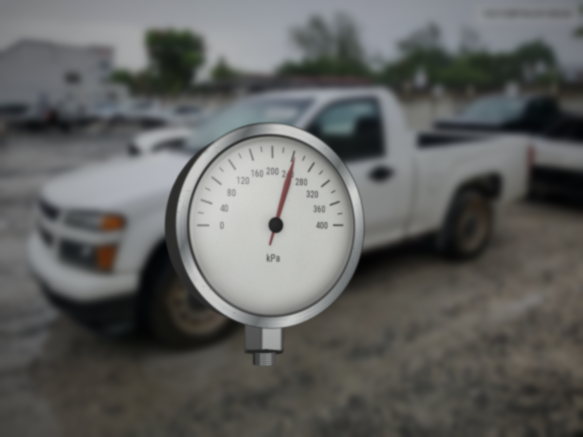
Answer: 240 kPa
